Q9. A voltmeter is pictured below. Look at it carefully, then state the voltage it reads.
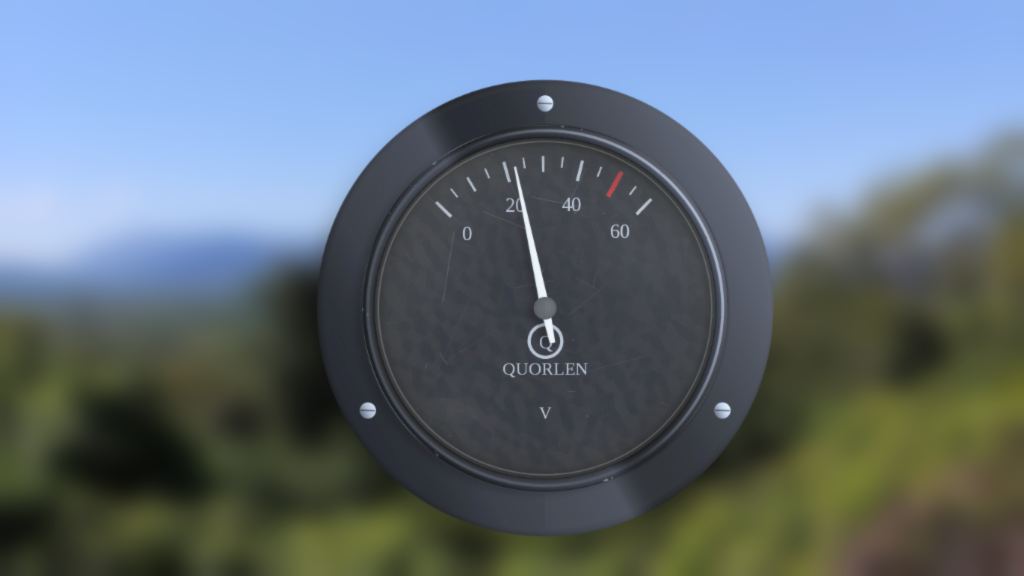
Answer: 22.5 V
